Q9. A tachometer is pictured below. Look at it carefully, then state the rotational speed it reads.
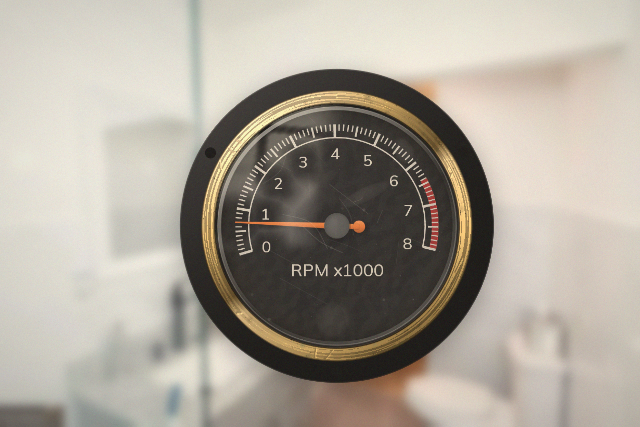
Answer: 700 rpm
